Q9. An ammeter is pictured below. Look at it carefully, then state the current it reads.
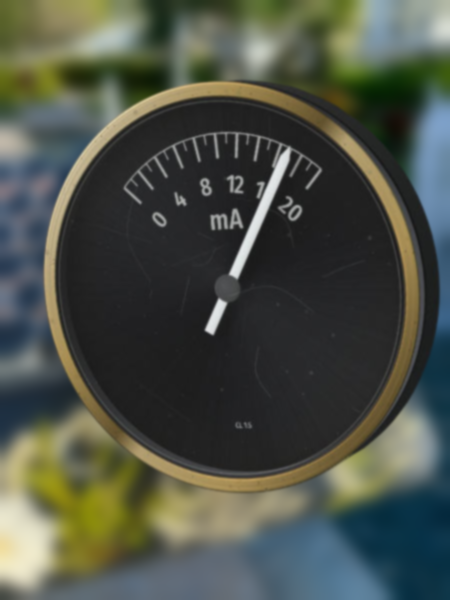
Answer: 17 mA
